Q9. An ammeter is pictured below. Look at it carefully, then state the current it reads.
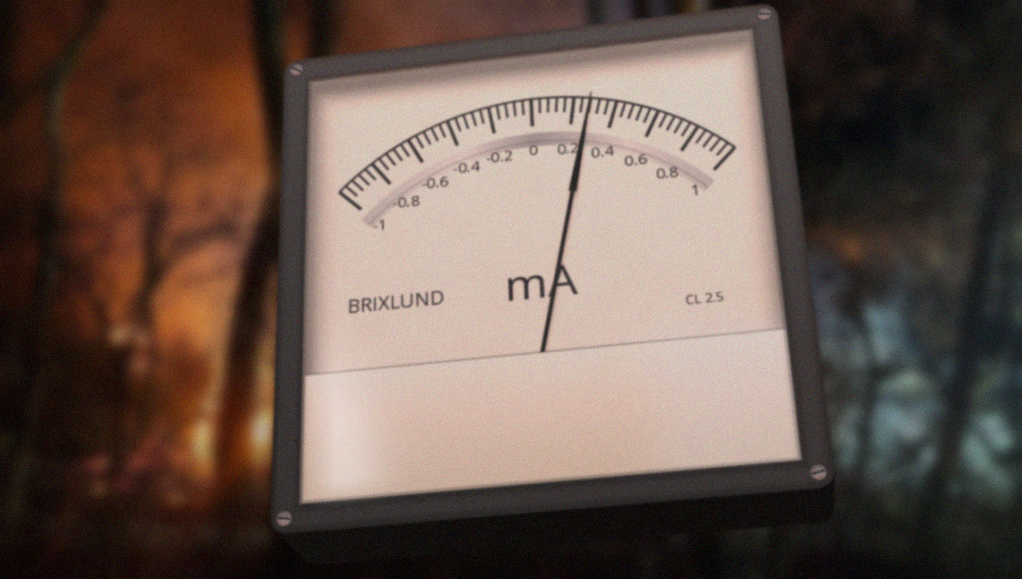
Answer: 0.28 mA
